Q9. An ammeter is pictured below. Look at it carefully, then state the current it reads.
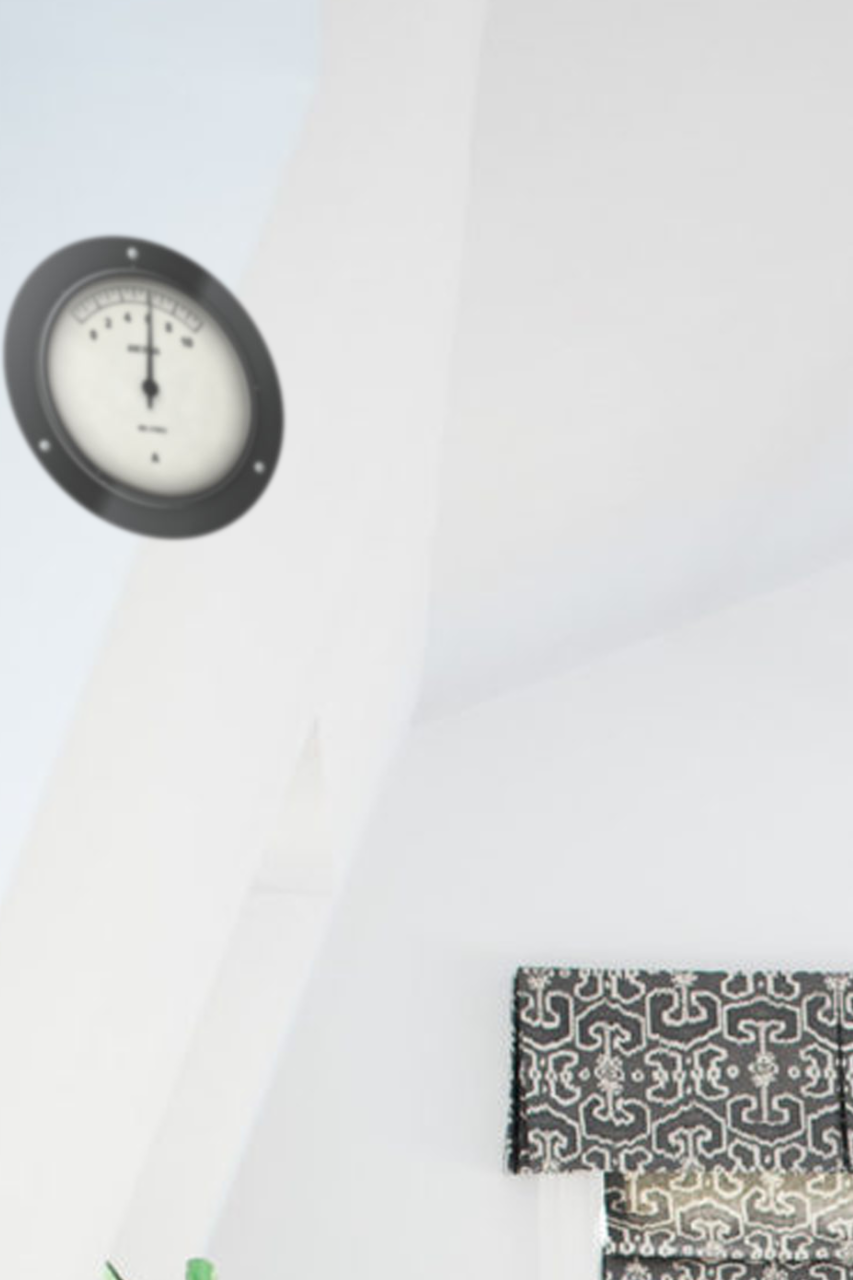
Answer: 6 A
